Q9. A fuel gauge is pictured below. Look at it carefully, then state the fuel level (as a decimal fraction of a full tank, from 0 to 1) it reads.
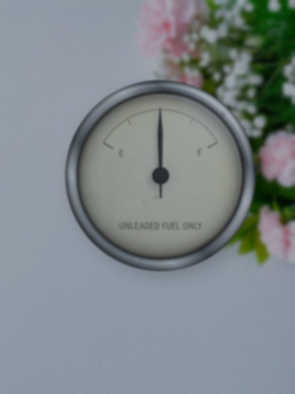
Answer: 0.5
